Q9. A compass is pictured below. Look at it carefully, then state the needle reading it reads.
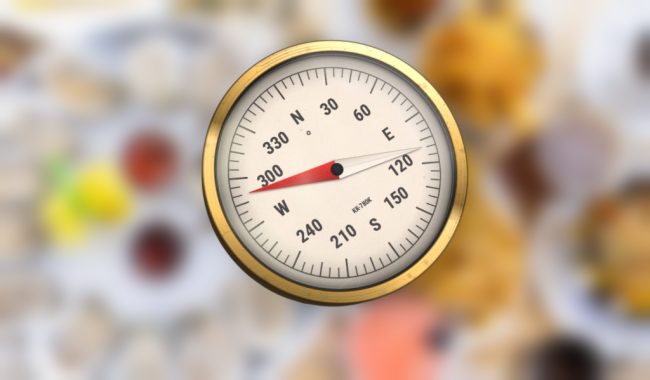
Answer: 290 °
